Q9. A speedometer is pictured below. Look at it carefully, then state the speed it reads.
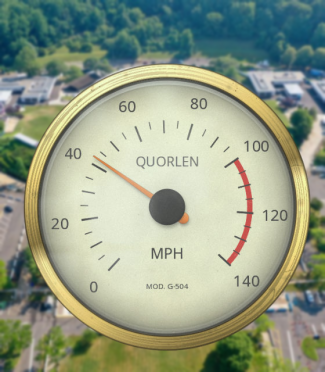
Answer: 42.5 mph
